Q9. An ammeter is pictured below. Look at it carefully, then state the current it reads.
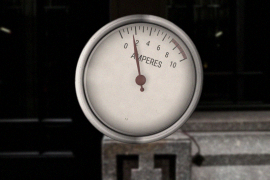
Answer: 1.5 A
